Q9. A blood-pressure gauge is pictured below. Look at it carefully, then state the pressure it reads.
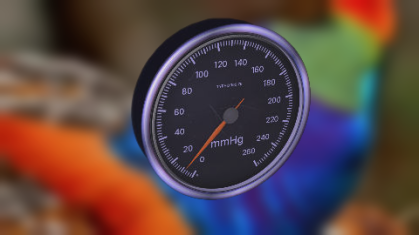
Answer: 10 mmHg
